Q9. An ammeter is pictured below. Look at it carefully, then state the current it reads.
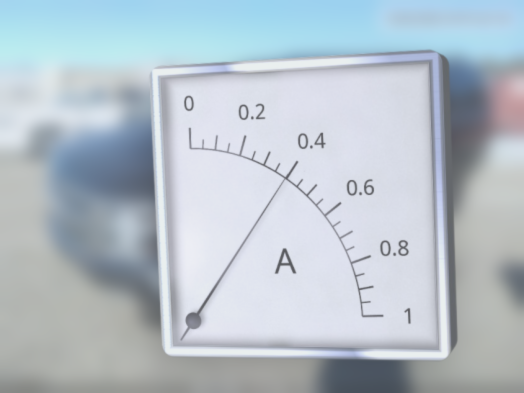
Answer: 0.4 A
